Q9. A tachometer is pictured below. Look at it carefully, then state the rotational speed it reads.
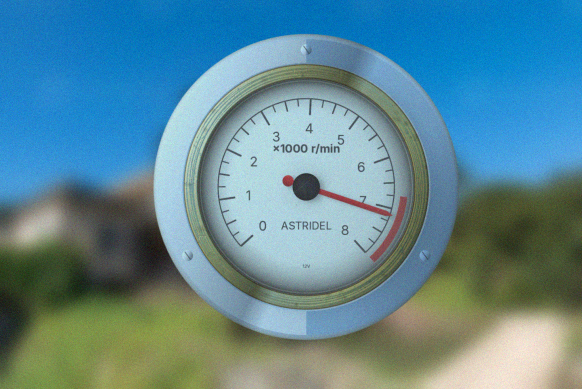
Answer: 7125 rpm
